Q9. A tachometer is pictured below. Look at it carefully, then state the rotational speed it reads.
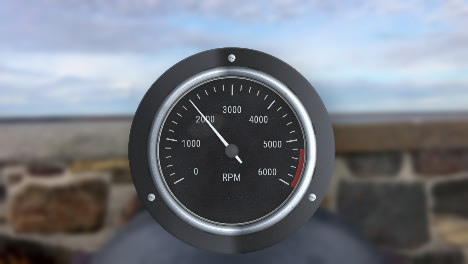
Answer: 2000 rpm
